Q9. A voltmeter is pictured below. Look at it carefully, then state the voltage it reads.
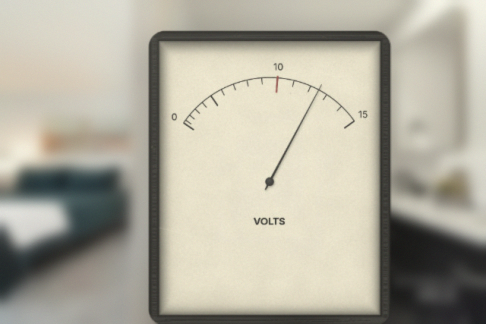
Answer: 12.5 V
